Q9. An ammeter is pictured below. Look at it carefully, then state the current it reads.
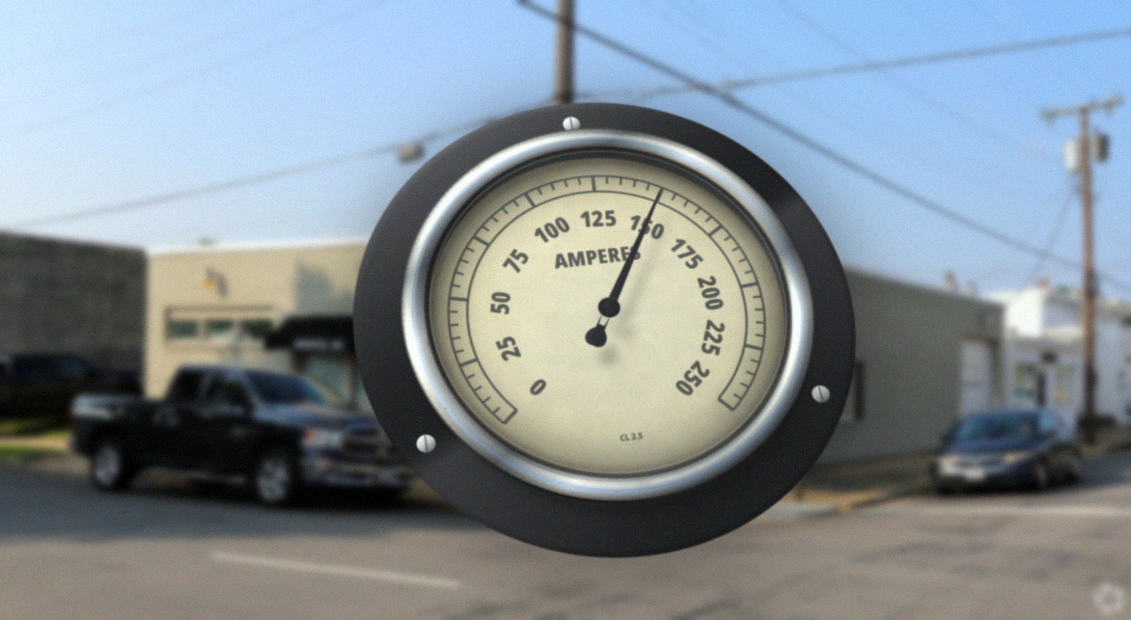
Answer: 150 A
